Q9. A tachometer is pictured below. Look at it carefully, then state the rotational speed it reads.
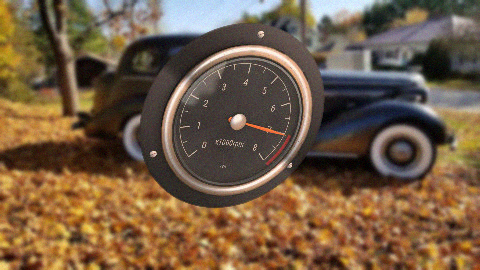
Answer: 7000 rpm
